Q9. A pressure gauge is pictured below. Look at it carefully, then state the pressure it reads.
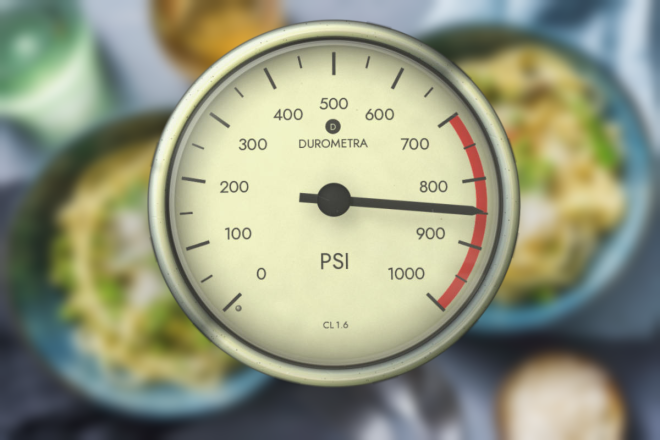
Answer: 850 psi
